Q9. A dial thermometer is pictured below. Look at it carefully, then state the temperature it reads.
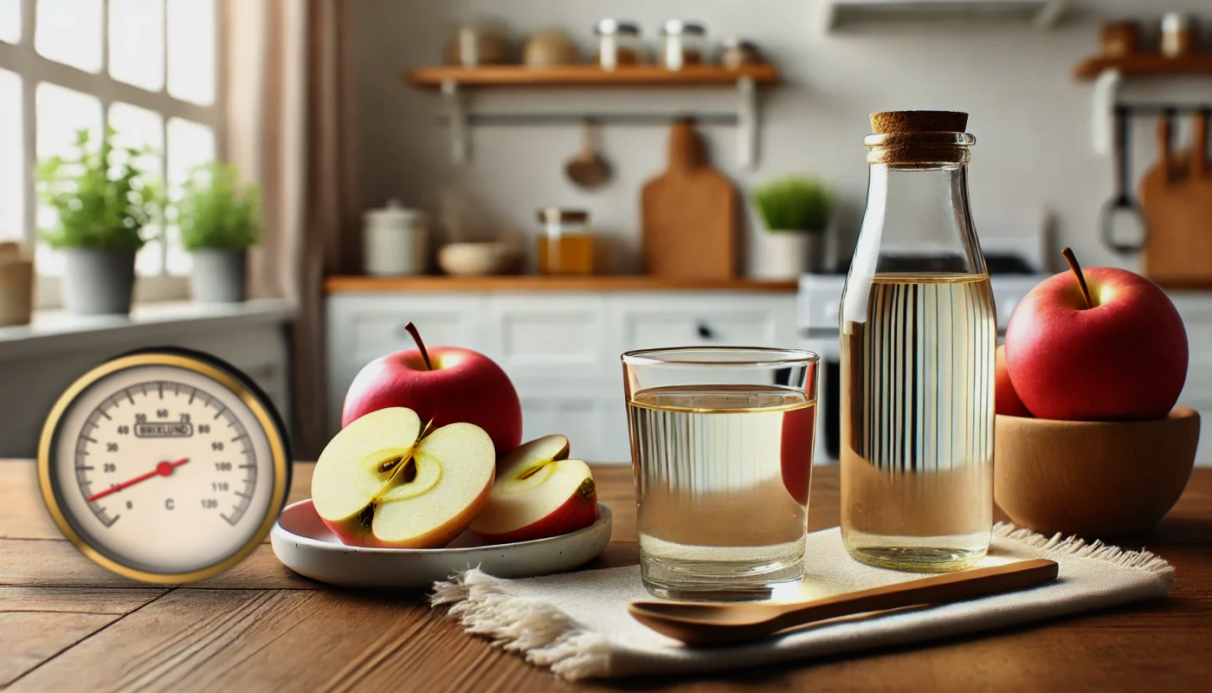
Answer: 10 °C
